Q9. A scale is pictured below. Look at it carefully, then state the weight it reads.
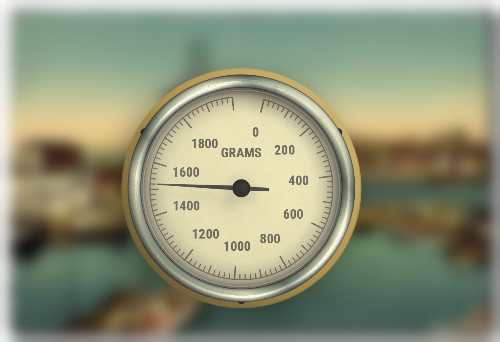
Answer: 1520 g
